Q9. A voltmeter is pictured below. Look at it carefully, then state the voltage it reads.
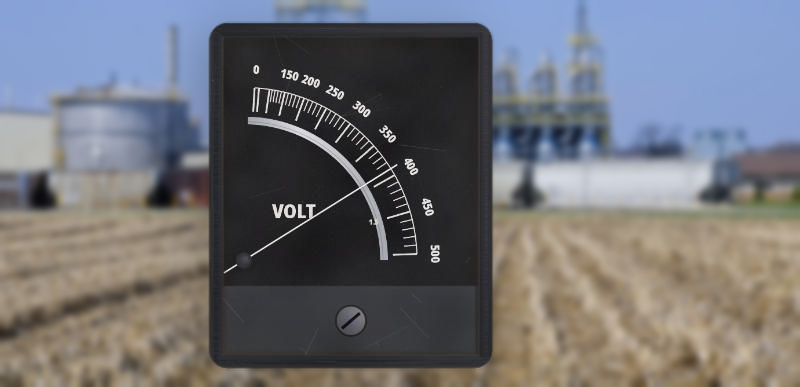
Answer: 390 V
